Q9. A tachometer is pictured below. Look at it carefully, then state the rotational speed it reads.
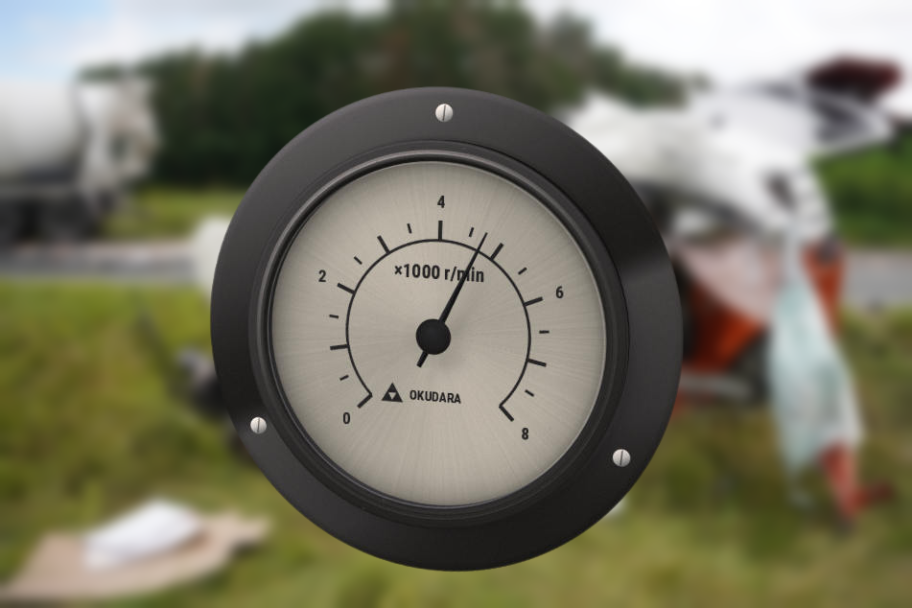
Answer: 4750 rpm
